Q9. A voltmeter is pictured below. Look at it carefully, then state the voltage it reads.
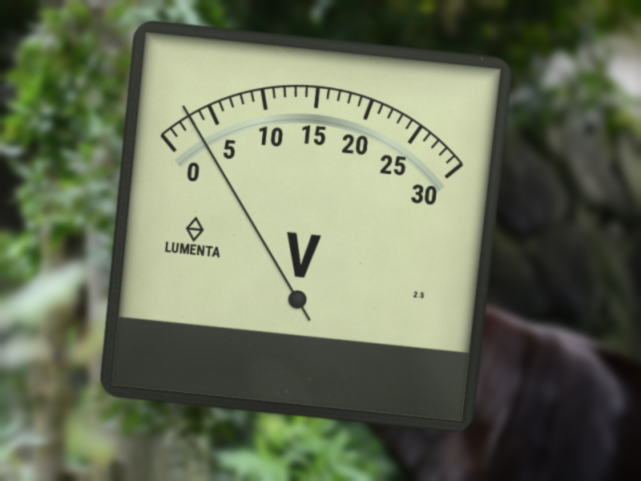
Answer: 3 V
